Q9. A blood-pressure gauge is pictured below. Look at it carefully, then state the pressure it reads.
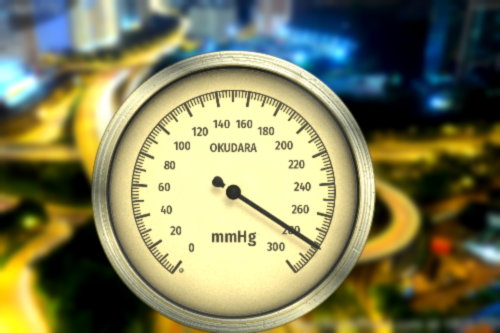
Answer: 280 mmHg
